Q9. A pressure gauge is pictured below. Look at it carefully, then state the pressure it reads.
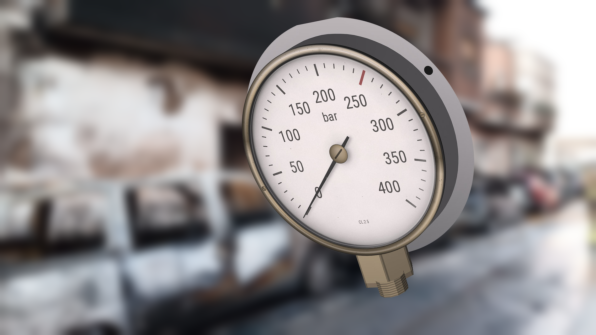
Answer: 0 bar
